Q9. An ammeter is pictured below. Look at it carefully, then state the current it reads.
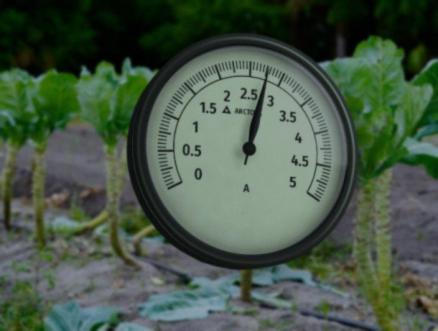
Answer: 2.75 A
